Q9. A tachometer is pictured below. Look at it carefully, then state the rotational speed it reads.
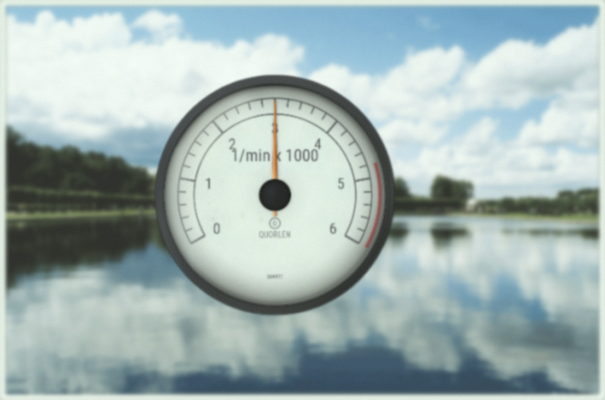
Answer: 3000 rpm
